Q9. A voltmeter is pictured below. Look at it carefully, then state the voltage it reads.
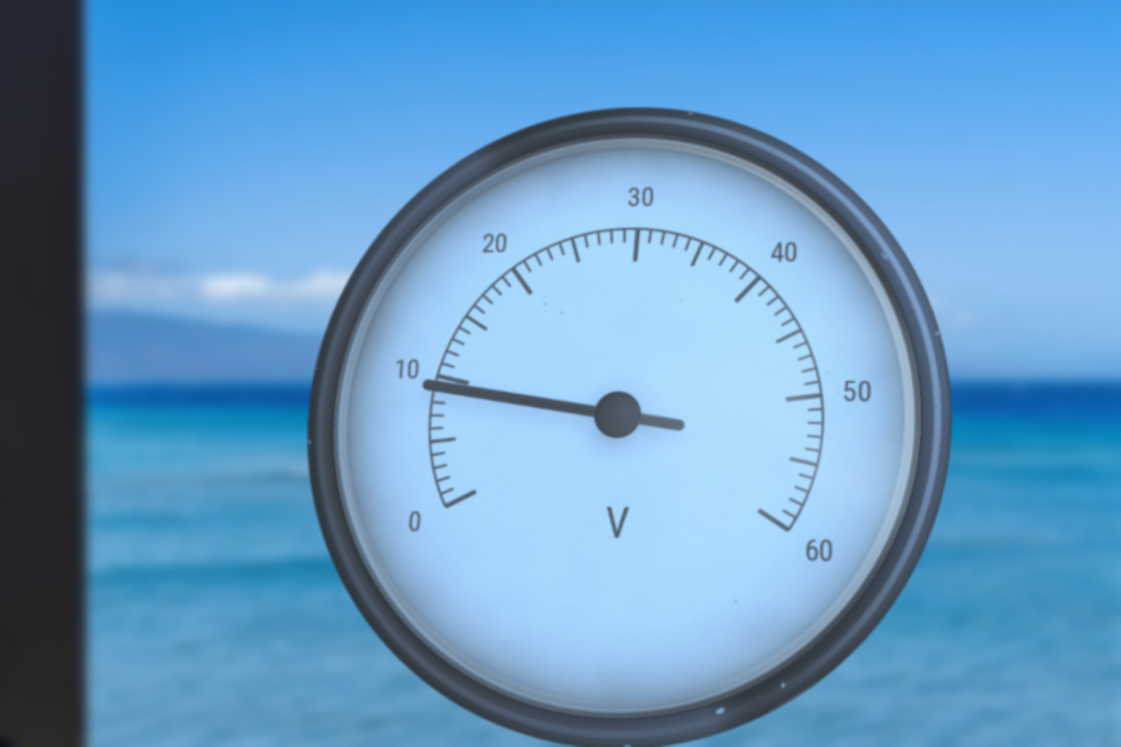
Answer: 9 V
